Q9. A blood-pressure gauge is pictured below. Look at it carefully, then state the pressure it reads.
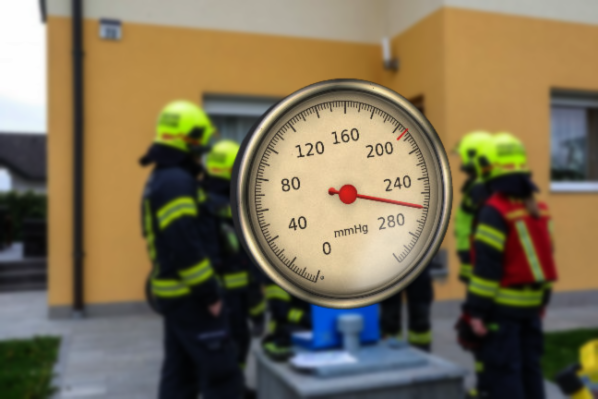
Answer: 260 mmHg
